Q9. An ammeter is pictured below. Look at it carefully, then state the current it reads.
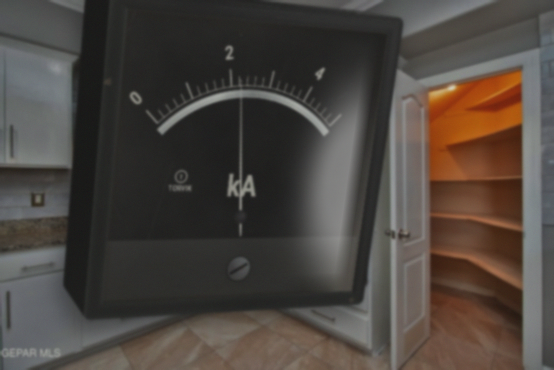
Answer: 2.2 kA
